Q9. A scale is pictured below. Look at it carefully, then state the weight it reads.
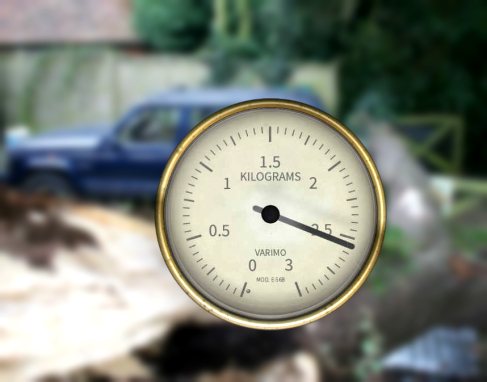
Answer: 2.55 kg
